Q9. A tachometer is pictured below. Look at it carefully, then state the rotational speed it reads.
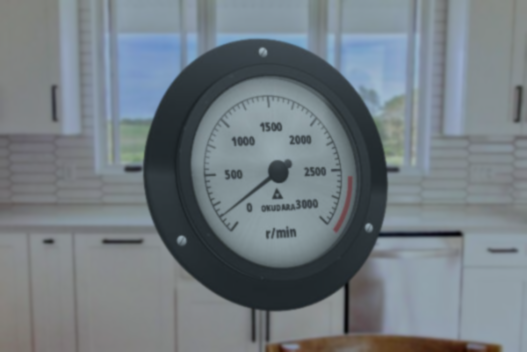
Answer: 150 rpm
